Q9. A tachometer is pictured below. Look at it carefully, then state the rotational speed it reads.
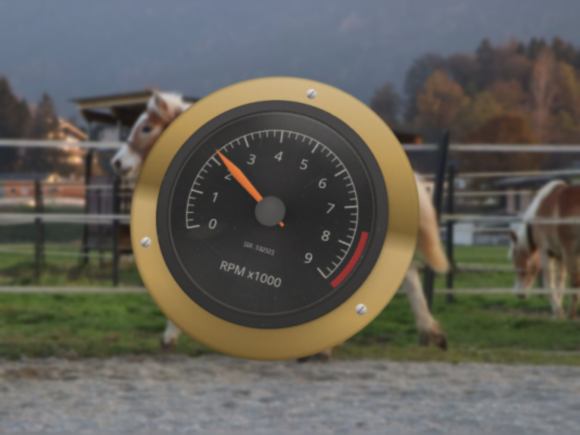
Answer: 2200 rpm
